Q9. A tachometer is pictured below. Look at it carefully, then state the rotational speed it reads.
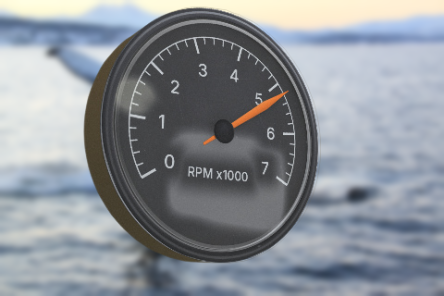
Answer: 5200 rpm
